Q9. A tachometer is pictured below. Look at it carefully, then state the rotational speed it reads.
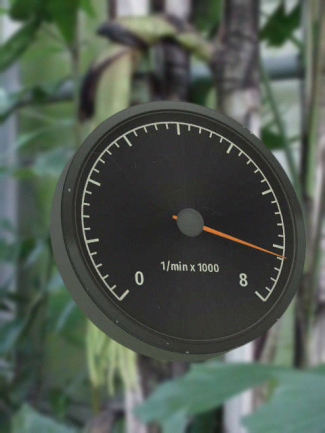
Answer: 7200 rpm
